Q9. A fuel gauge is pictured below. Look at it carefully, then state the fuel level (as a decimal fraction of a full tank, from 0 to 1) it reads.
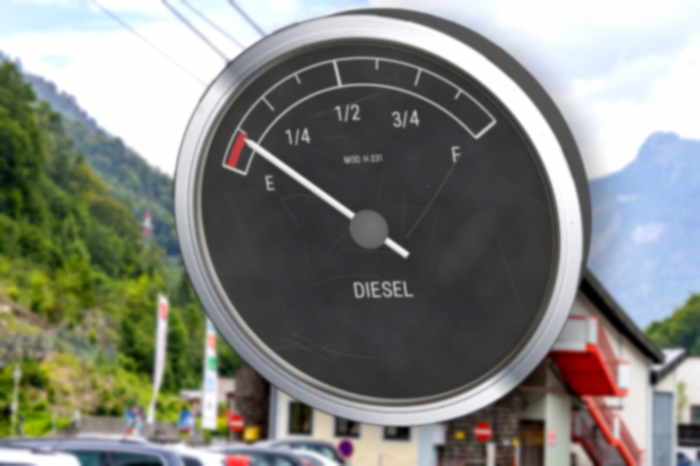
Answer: 0.125
